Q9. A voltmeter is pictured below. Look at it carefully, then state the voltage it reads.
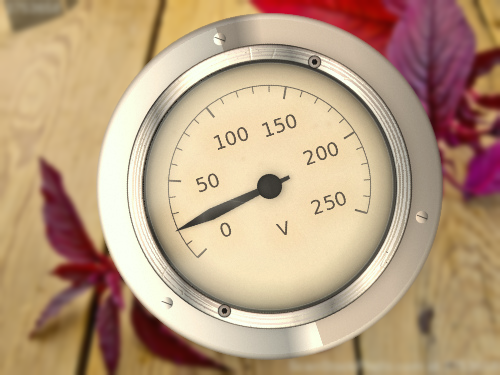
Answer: 20 V
